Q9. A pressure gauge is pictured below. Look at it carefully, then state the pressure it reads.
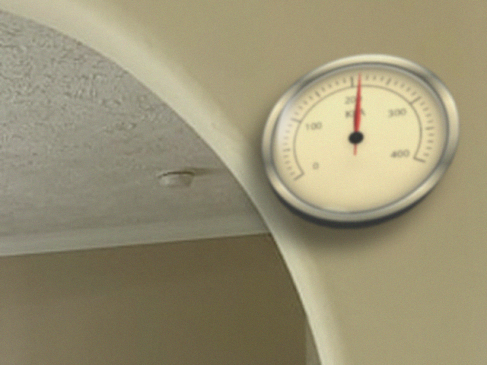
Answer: 210 kPa
